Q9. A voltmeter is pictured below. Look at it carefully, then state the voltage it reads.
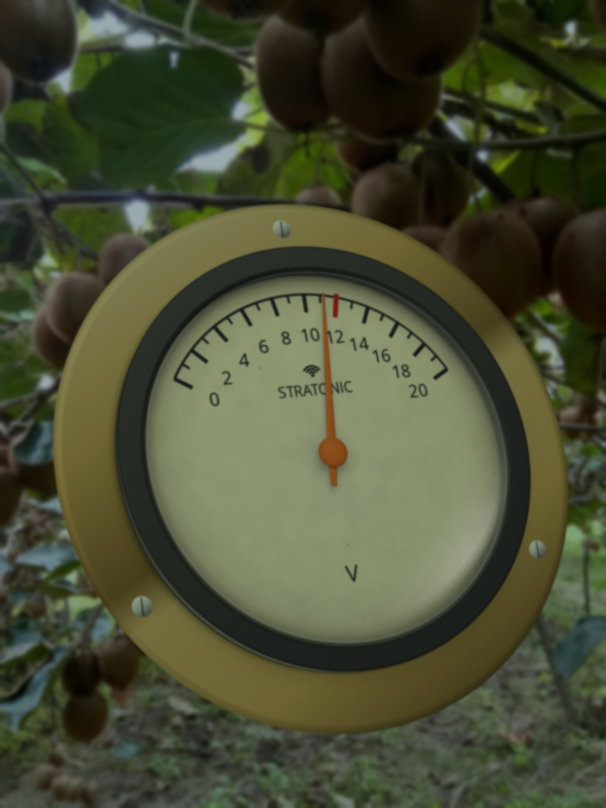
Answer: 11 V
